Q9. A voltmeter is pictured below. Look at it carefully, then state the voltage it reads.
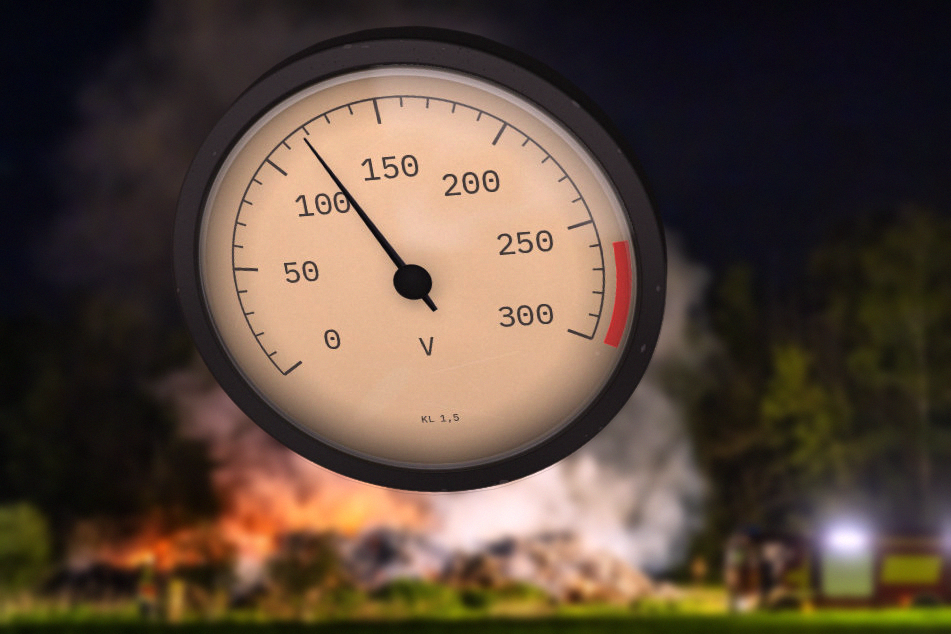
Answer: 120 V
